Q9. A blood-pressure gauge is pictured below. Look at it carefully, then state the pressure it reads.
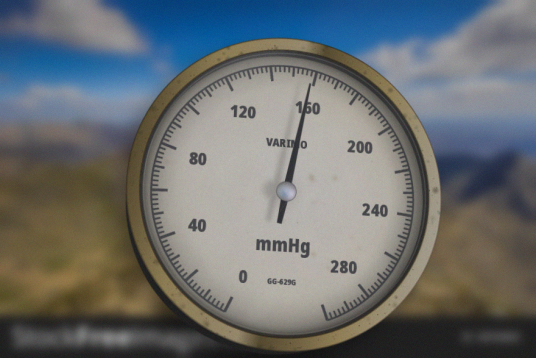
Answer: 158 mmHg
